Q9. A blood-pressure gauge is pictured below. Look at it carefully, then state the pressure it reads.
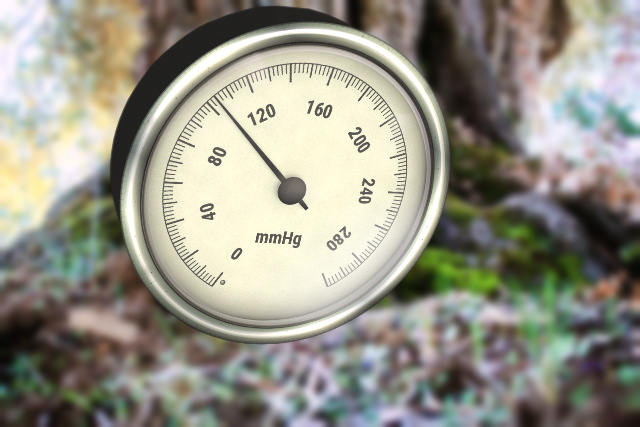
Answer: 104 mmHg
